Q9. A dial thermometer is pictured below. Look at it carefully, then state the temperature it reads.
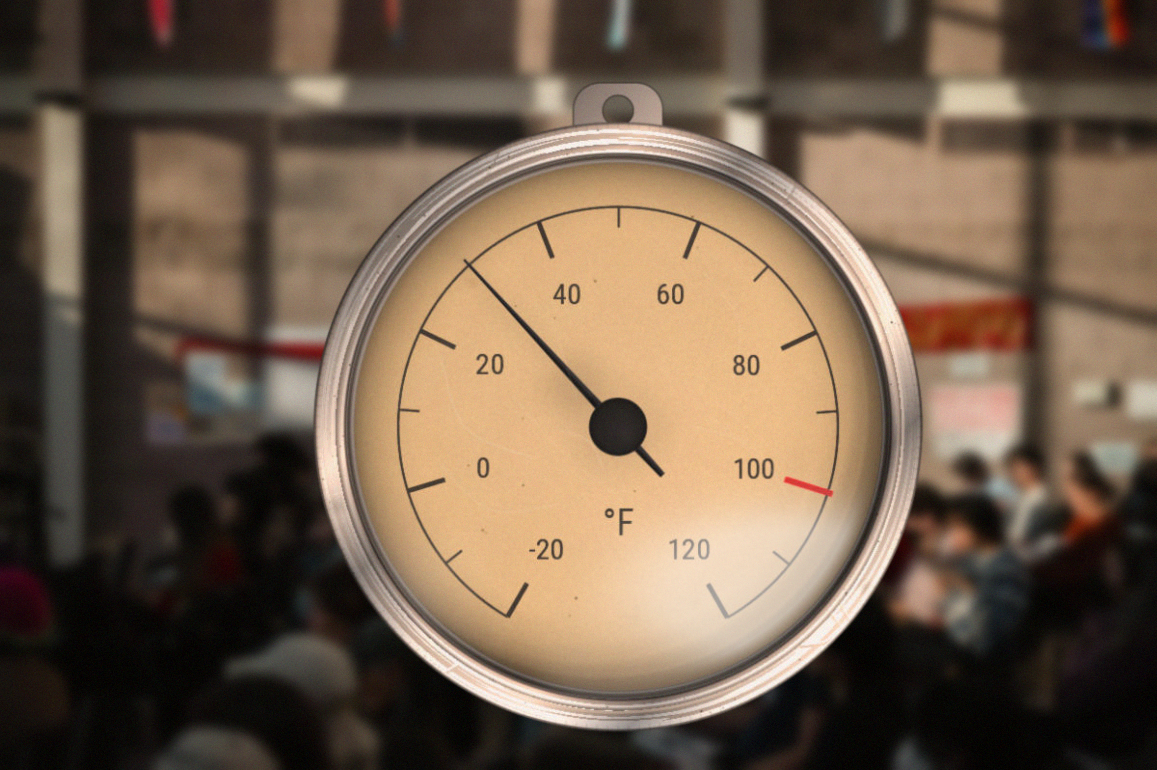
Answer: 30 °F
